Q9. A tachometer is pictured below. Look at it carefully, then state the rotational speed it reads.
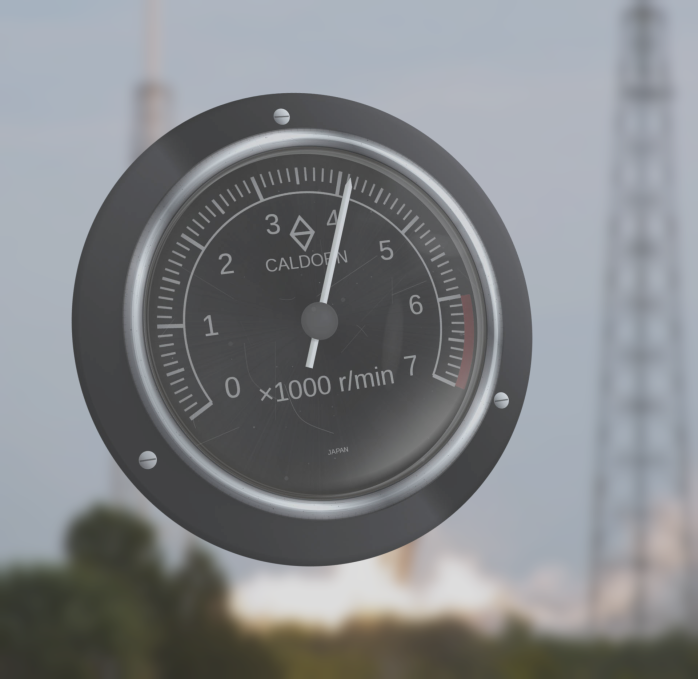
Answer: 4100 rpm
